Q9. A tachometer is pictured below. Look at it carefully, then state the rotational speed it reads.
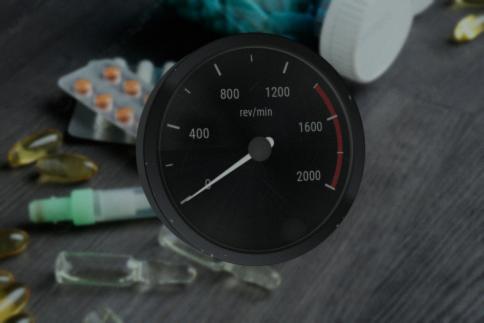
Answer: 0 rpm
